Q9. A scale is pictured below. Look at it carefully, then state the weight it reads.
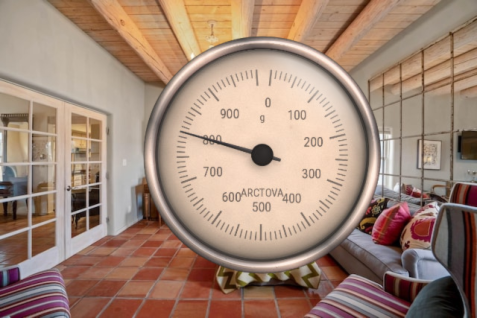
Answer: 800 g
